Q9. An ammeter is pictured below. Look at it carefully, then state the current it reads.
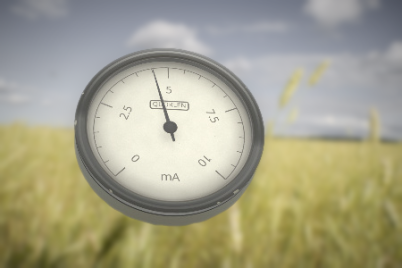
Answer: 4.5 mA
